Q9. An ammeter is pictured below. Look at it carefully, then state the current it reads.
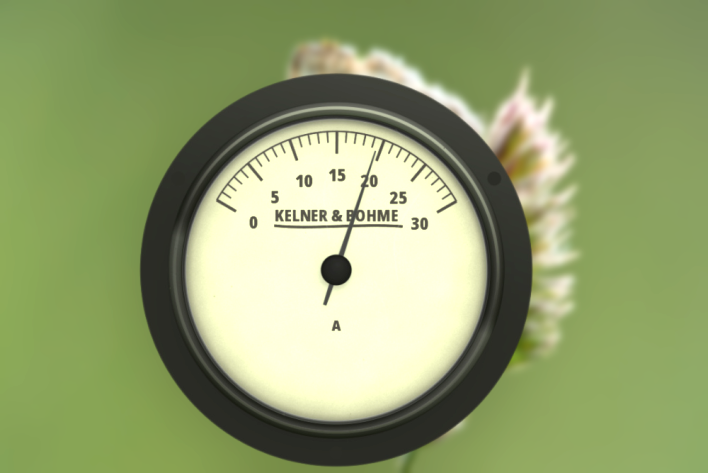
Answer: 19.5 A
